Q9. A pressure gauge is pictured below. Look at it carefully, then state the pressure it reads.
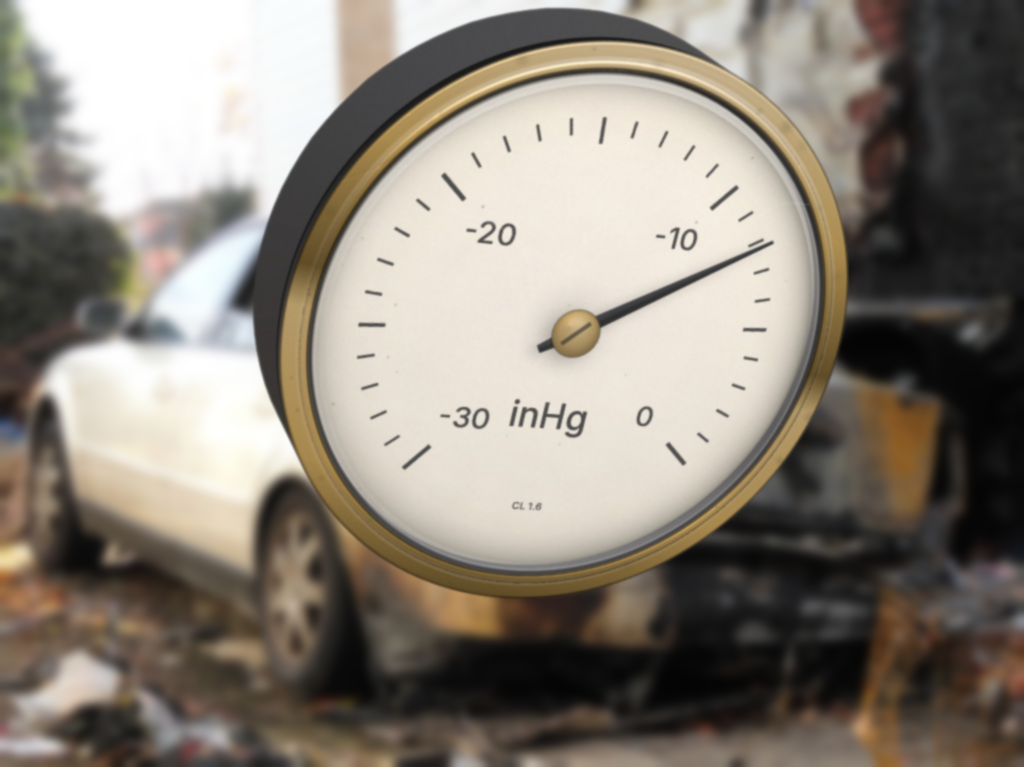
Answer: -8 inHg
